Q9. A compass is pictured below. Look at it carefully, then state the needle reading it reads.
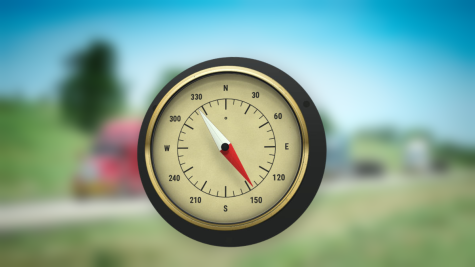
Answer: 145 °
